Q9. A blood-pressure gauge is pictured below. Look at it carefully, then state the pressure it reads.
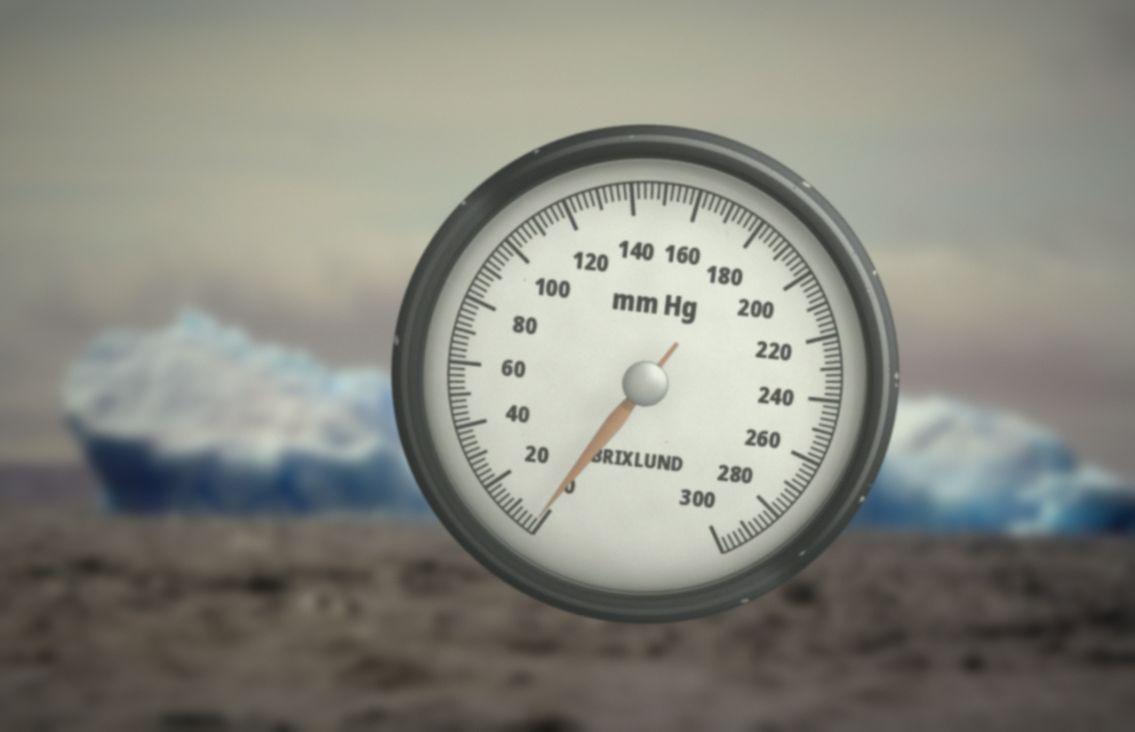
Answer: 2 mmHg
